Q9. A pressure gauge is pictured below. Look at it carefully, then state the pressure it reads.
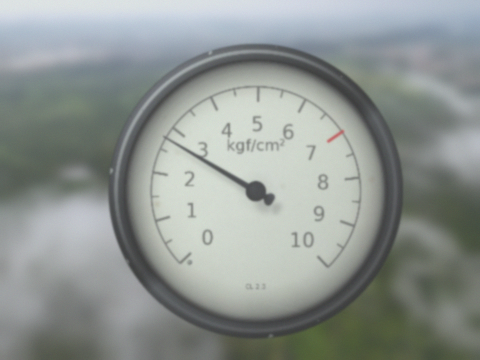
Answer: 2.75 kg/cm²
